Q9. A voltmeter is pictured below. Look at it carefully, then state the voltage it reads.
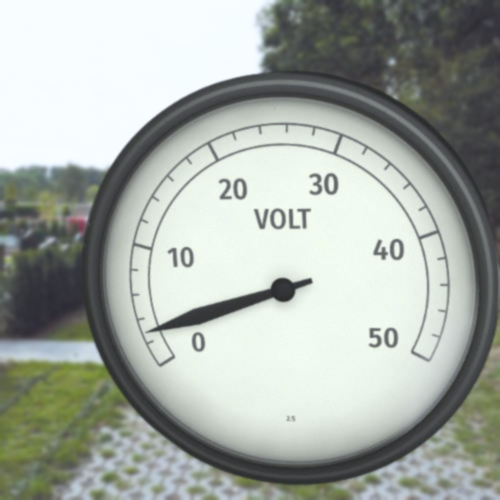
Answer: 3 V
